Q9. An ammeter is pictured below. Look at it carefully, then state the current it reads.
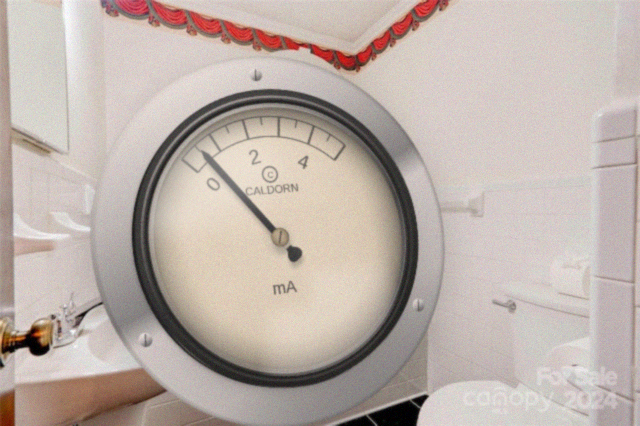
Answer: 0.5 mA
